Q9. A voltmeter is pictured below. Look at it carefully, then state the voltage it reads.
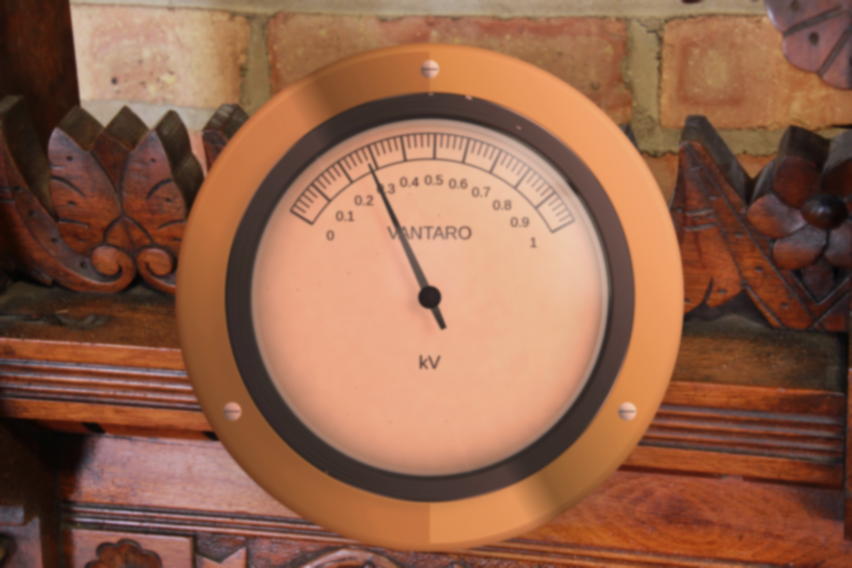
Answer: 0.28 kV
